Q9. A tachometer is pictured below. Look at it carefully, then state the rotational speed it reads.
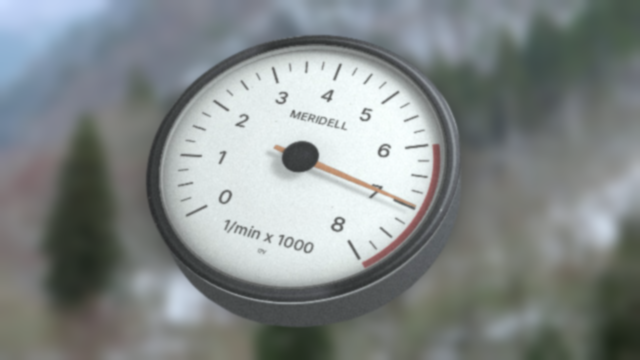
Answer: 7000 rpm
